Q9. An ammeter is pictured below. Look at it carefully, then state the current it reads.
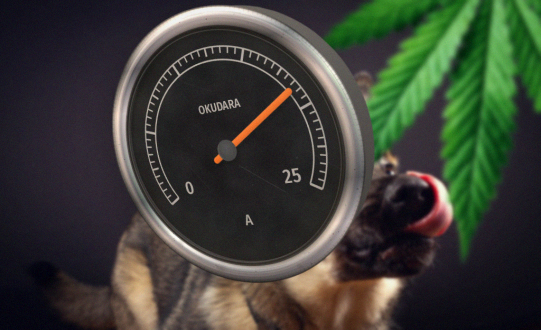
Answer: 18.75 A
